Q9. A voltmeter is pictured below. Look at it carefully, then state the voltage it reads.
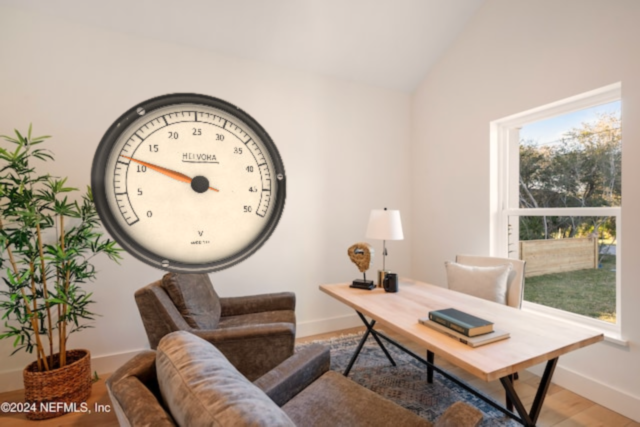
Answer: 11 V
